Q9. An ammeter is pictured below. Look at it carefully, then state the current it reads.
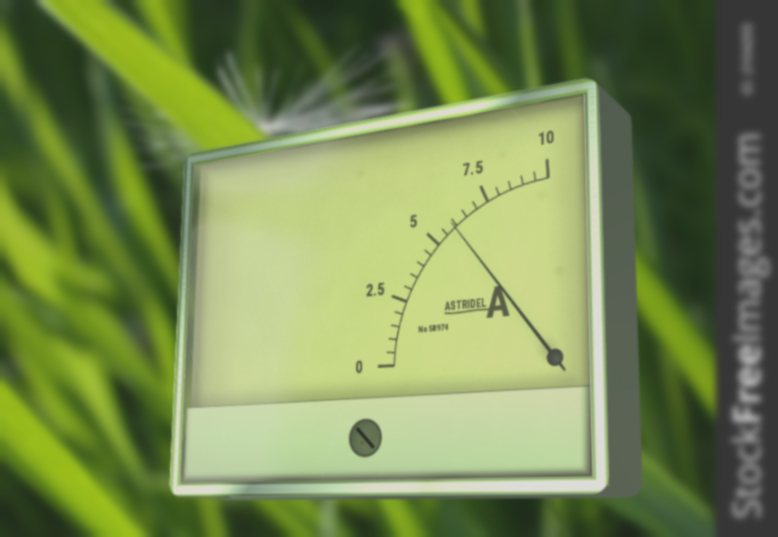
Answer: 6 A
